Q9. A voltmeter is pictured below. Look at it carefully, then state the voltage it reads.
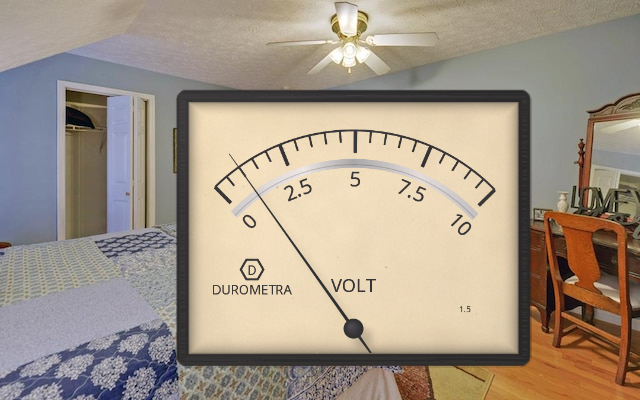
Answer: 1 V
